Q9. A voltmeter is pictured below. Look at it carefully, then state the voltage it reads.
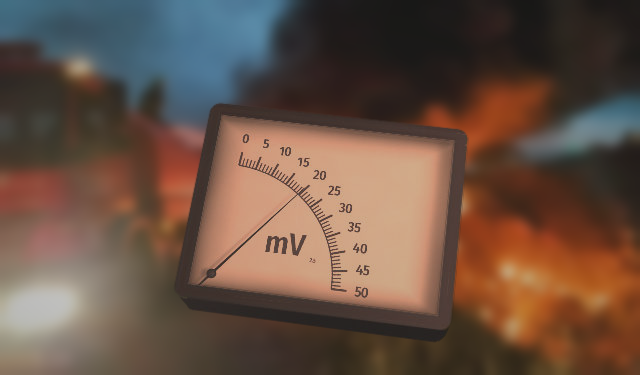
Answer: 20 mV
